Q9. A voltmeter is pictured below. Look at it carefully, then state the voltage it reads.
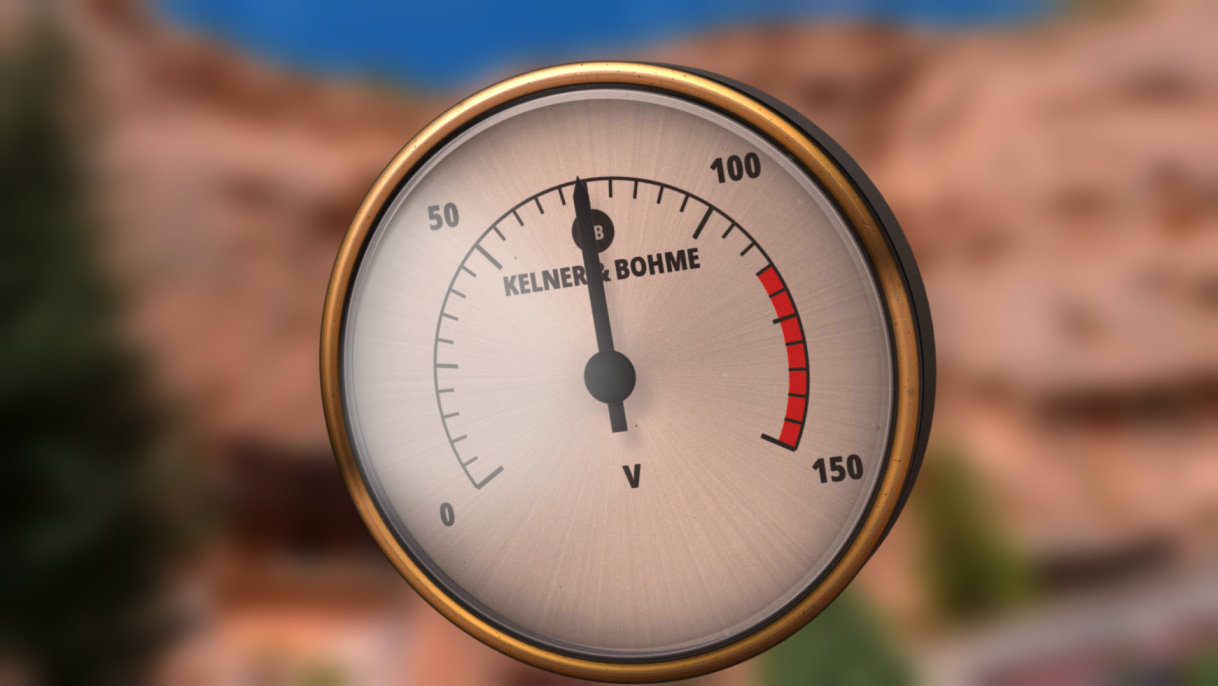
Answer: 75 V
